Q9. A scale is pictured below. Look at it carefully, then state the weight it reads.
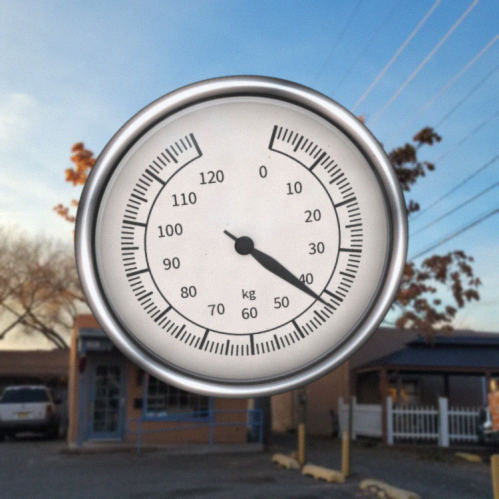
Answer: 42 kg
